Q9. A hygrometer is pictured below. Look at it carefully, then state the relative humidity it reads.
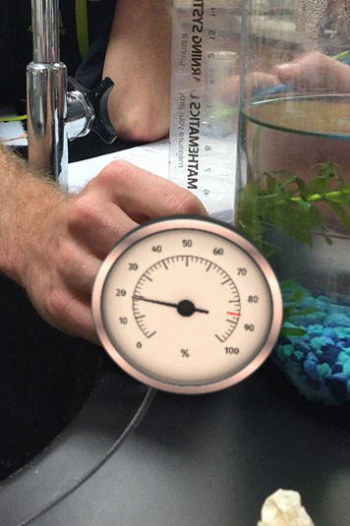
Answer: 20 %
